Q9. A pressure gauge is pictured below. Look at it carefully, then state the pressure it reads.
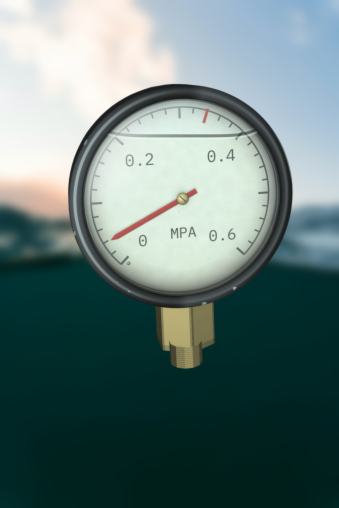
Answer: 0.04 MPa
